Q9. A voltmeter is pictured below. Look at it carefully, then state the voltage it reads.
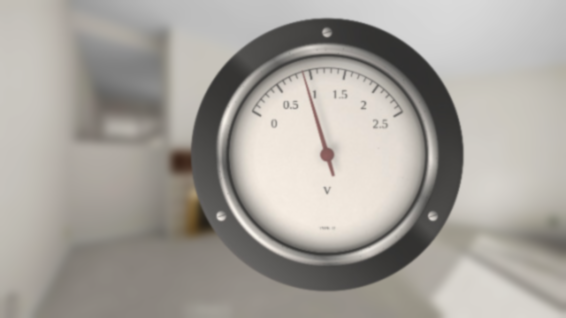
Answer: 0.9 V
